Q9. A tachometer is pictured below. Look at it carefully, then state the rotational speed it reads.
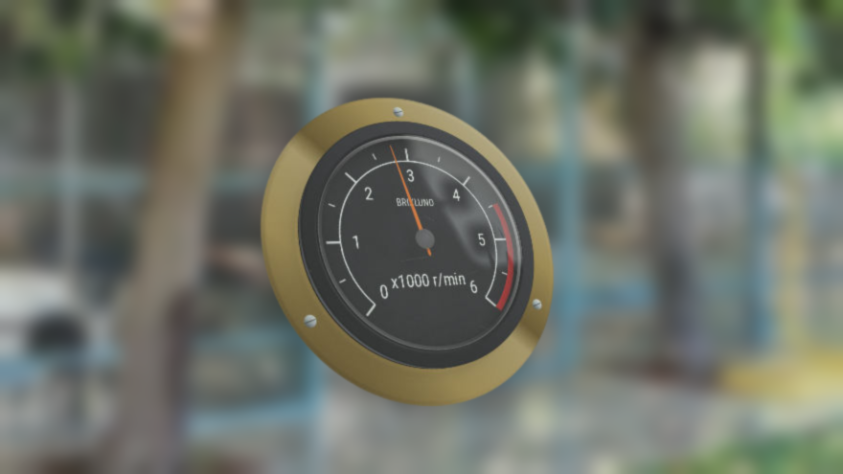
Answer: 2750 rpm
